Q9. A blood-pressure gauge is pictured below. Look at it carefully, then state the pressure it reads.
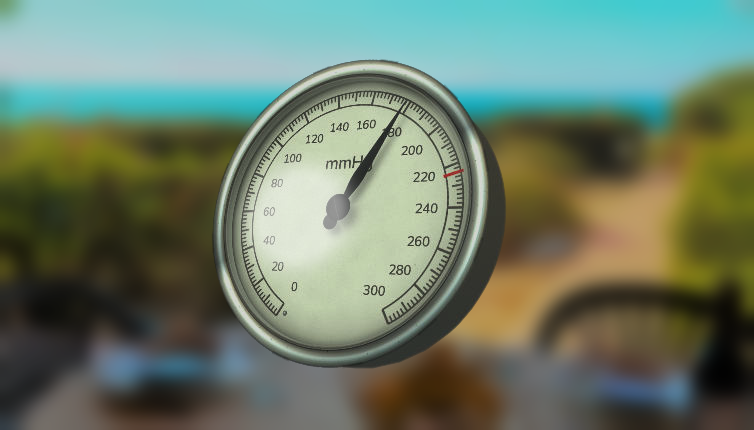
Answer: 180 mmHg
